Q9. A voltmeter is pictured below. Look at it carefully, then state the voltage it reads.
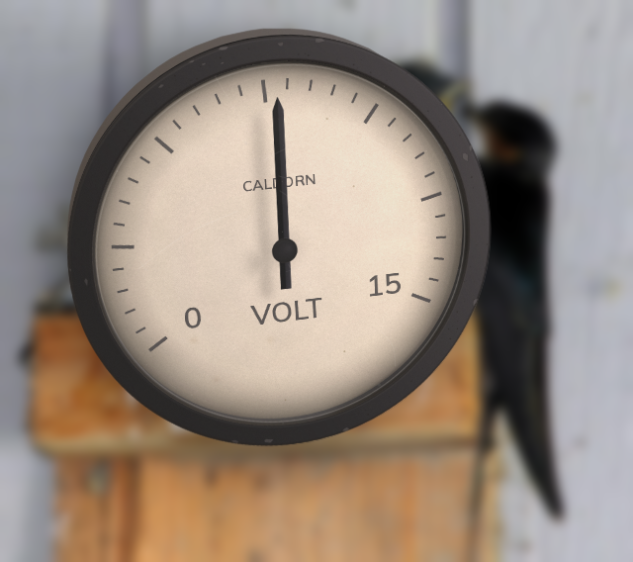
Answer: 7.75 V
